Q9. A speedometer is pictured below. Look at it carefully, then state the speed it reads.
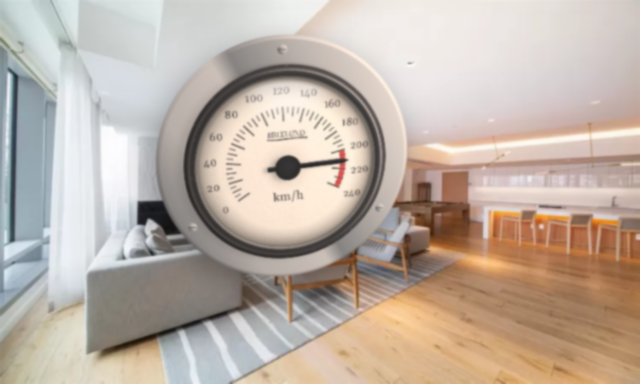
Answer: 210 km/h
